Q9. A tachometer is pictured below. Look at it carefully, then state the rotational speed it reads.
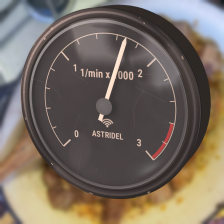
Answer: 1700 rpm
